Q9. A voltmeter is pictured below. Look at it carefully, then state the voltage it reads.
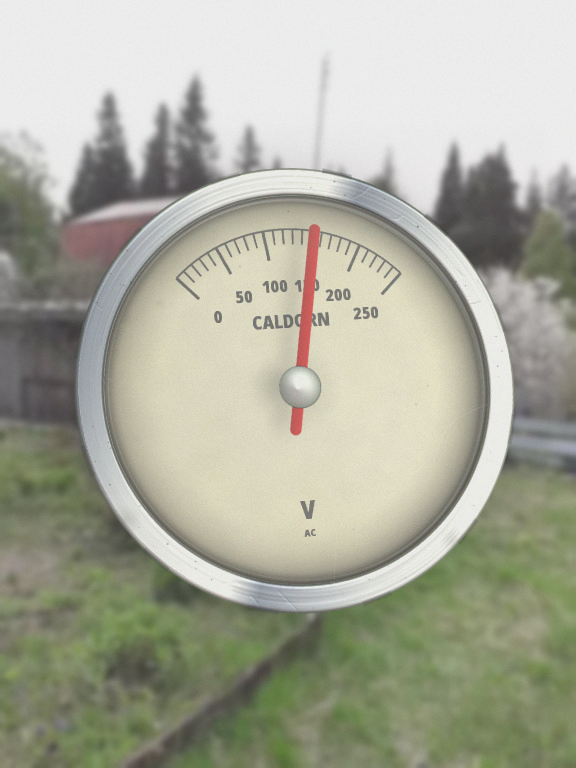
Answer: 150 V
